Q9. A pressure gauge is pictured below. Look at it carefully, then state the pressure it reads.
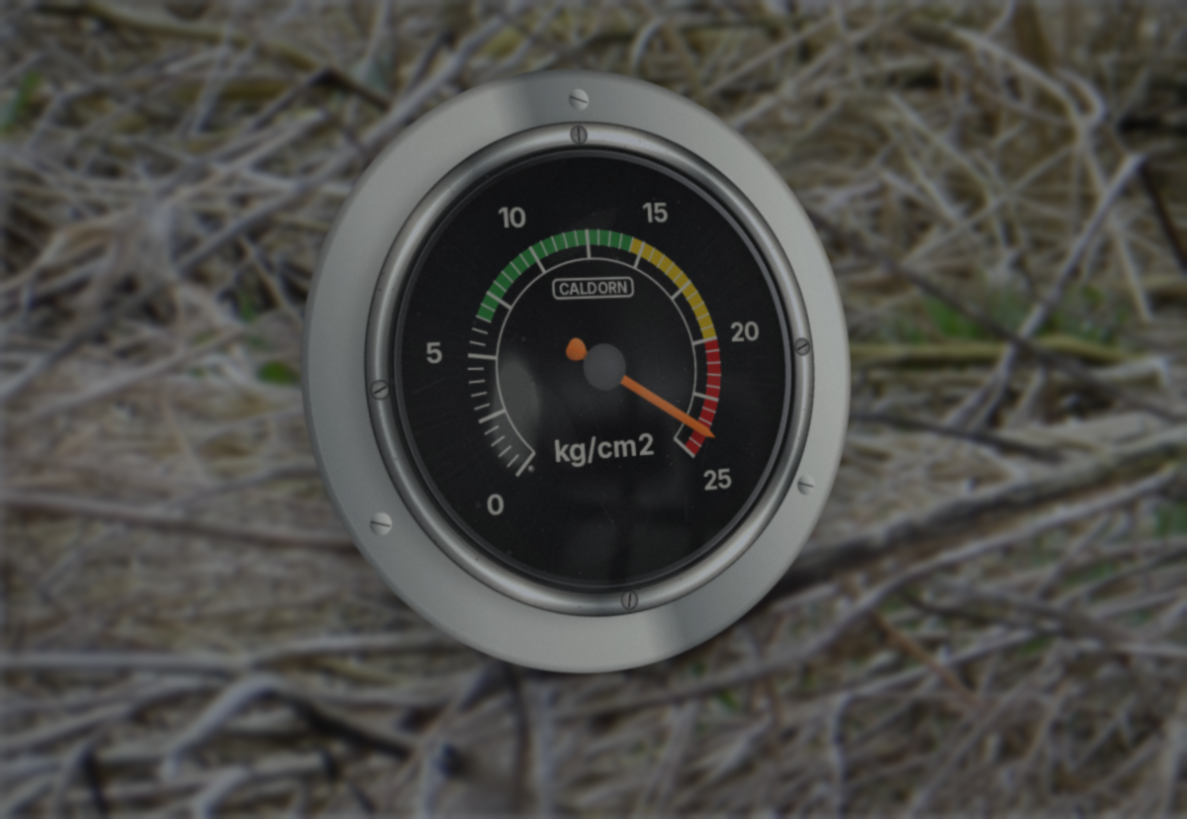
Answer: 24 kg/cm²
